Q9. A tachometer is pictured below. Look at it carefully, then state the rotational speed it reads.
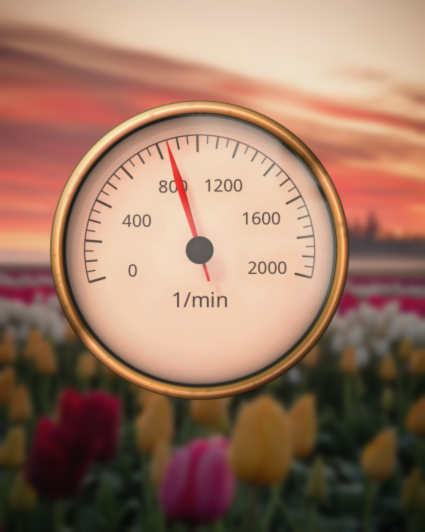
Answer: 850 rpm
